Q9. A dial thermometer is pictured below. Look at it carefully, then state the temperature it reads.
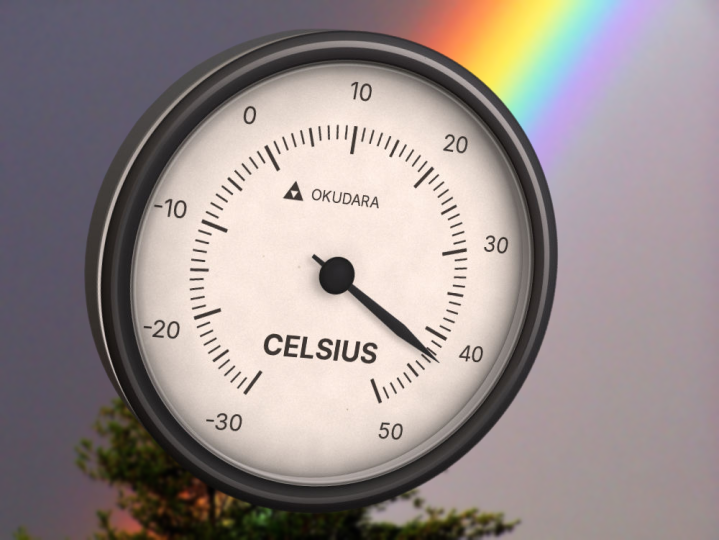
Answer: 42.5 °C
